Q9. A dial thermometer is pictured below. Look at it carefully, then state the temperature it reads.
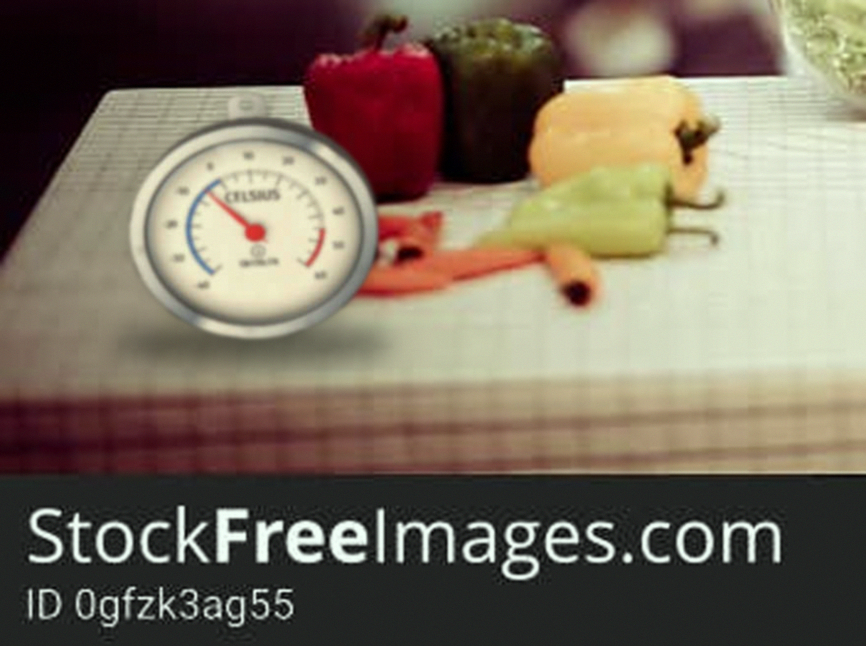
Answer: -5 °C
